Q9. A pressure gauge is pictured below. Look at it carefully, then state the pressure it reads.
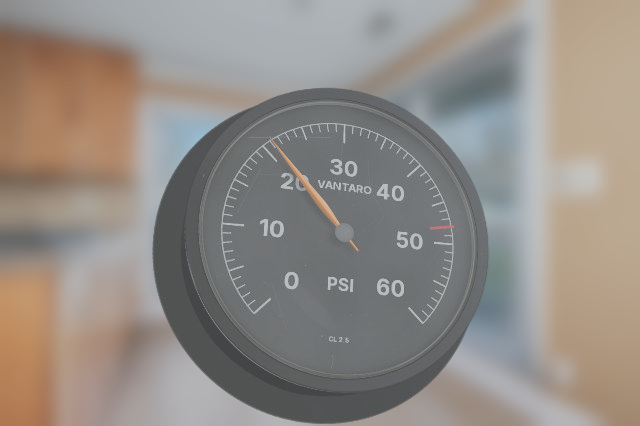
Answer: 21 psi
